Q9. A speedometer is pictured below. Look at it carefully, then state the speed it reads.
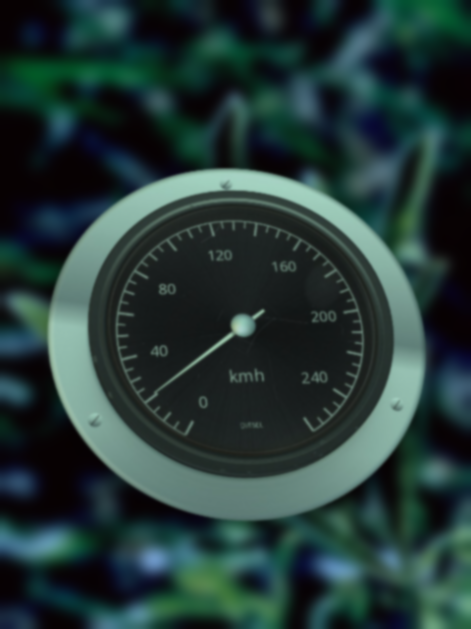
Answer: 20 km/h
